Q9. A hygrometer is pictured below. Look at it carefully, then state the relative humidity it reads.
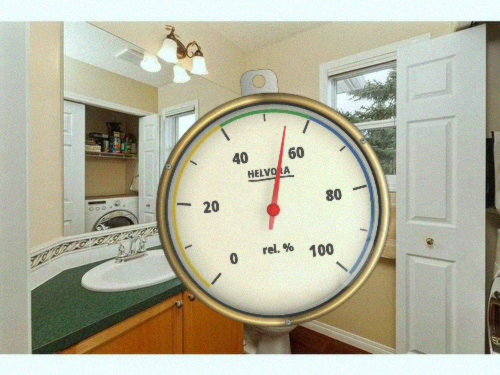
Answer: 55 %
